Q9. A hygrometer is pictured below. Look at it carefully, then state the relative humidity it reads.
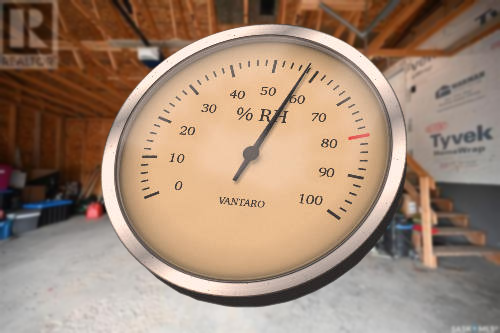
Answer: 58 %
